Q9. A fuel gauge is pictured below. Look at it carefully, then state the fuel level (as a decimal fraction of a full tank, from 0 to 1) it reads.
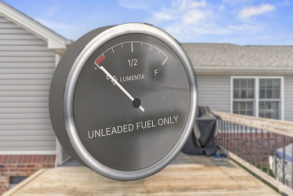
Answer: 0
